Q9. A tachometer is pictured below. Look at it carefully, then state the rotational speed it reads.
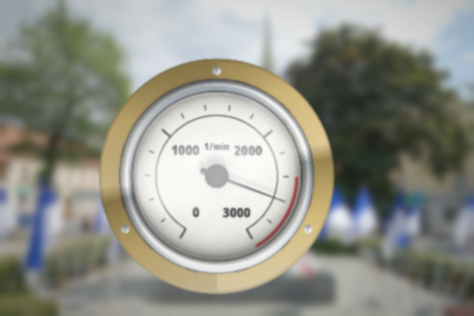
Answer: 2600 rpm
